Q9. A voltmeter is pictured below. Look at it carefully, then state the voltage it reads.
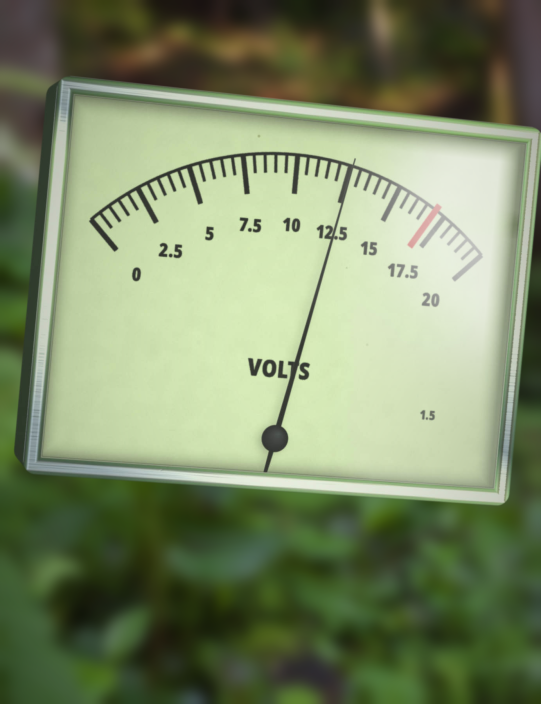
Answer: 12.5 V
